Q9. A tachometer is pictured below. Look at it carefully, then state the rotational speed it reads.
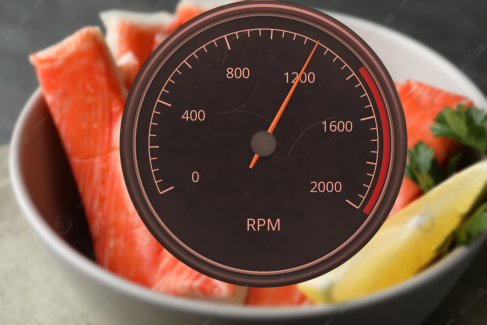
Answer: 1200 rpm
